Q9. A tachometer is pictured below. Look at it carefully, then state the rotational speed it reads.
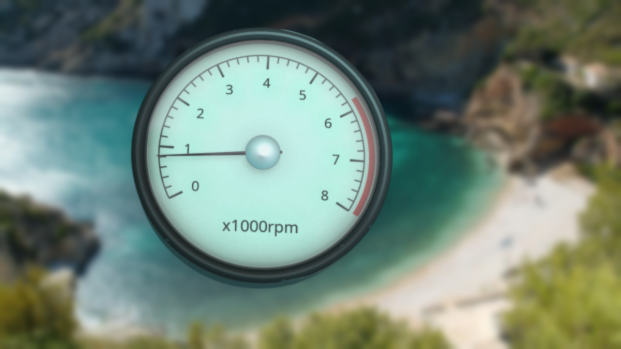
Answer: 800 rpm
